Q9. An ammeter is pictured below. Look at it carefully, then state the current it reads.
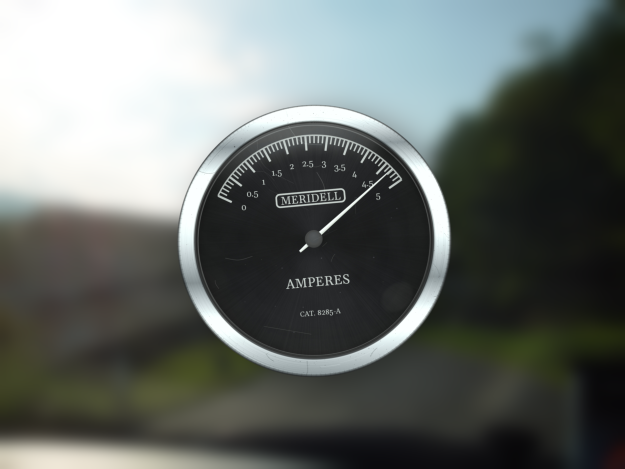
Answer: 4.7 A
